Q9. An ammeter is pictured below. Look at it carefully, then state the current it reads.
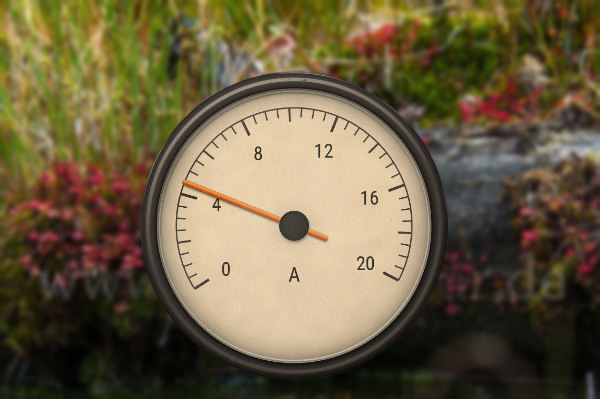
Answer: 4.5 A
